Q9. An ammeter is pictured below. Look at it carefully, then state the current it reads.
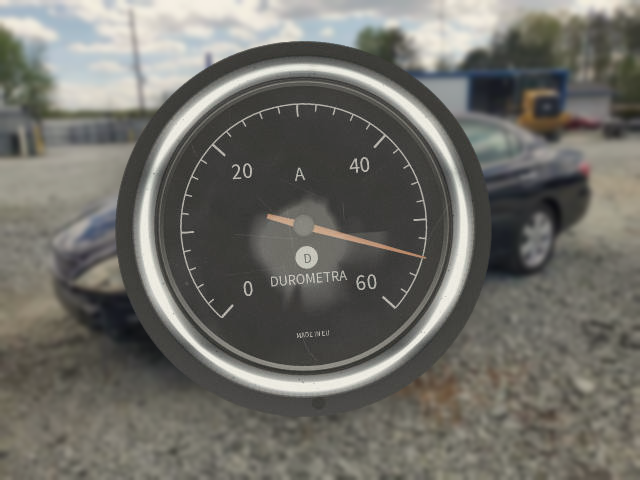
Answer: 54 A
